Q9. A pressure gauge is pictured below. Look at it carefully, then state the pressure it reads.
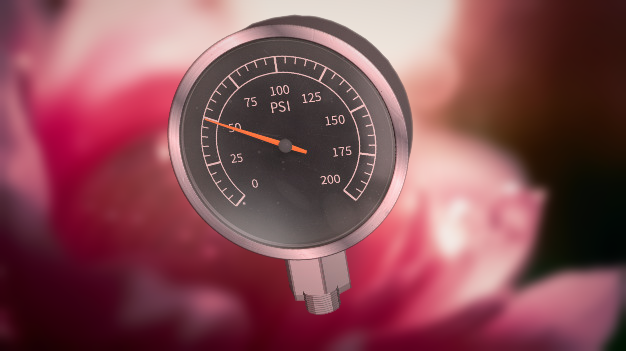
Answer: 50 psi
